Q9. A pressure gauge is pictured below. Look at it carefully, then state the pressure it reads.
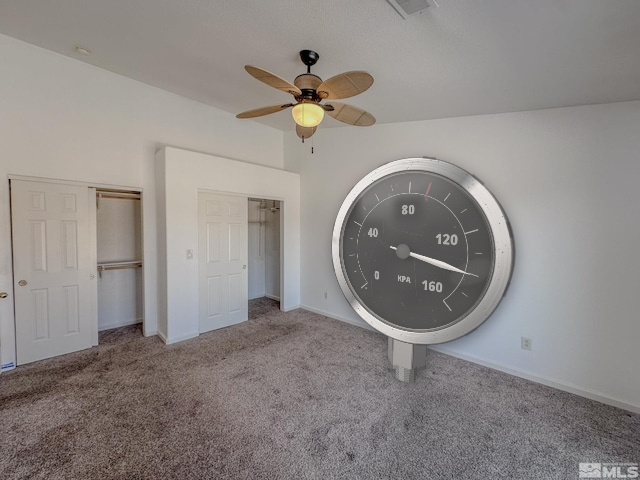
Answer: 140 kPa
